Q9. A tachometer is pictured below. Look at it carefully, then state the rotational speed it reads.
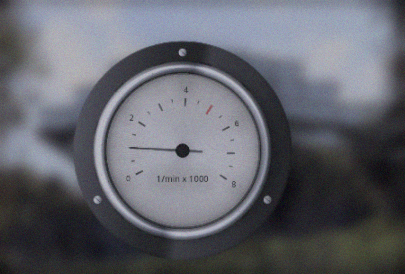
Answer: 1000 rpm
